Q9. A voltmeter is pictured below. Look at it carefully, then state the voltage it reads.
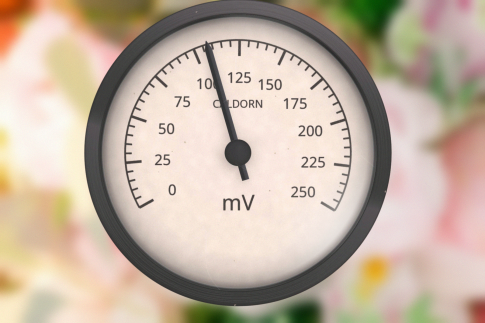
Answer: 107.5 mV
